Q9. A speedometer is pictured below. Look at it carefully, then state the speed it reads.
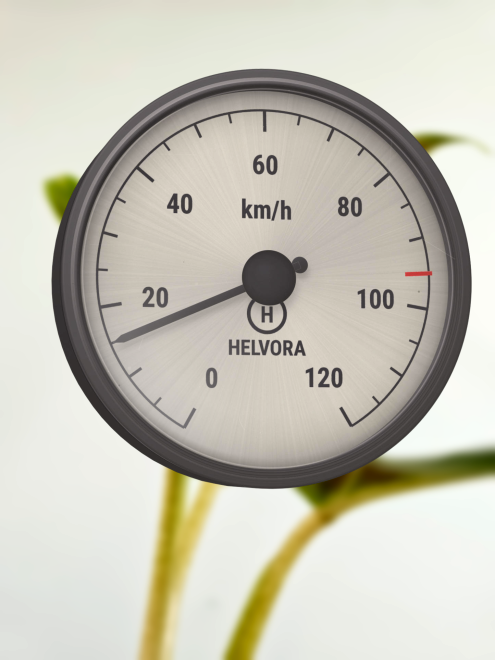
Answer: 15 km/h
